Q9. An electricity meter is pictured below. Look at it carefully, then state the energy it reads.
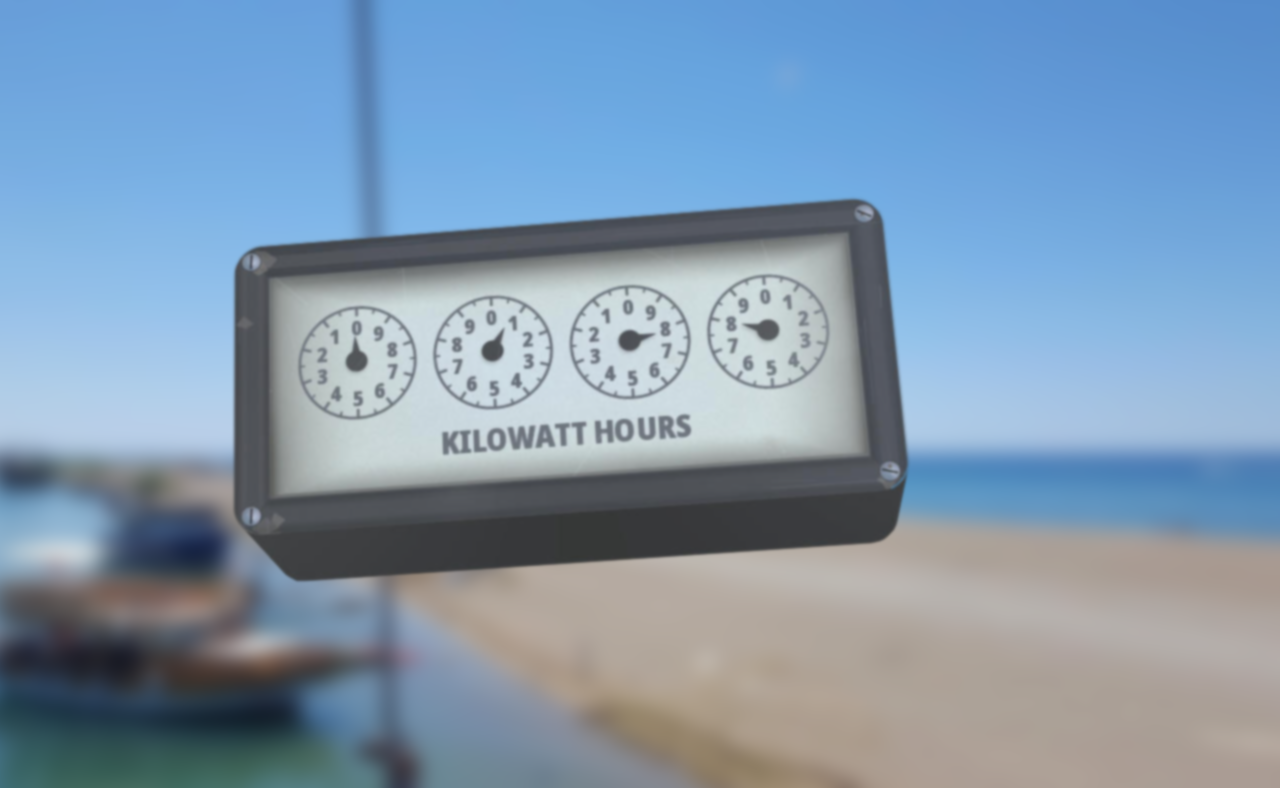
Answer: 78 kWh
